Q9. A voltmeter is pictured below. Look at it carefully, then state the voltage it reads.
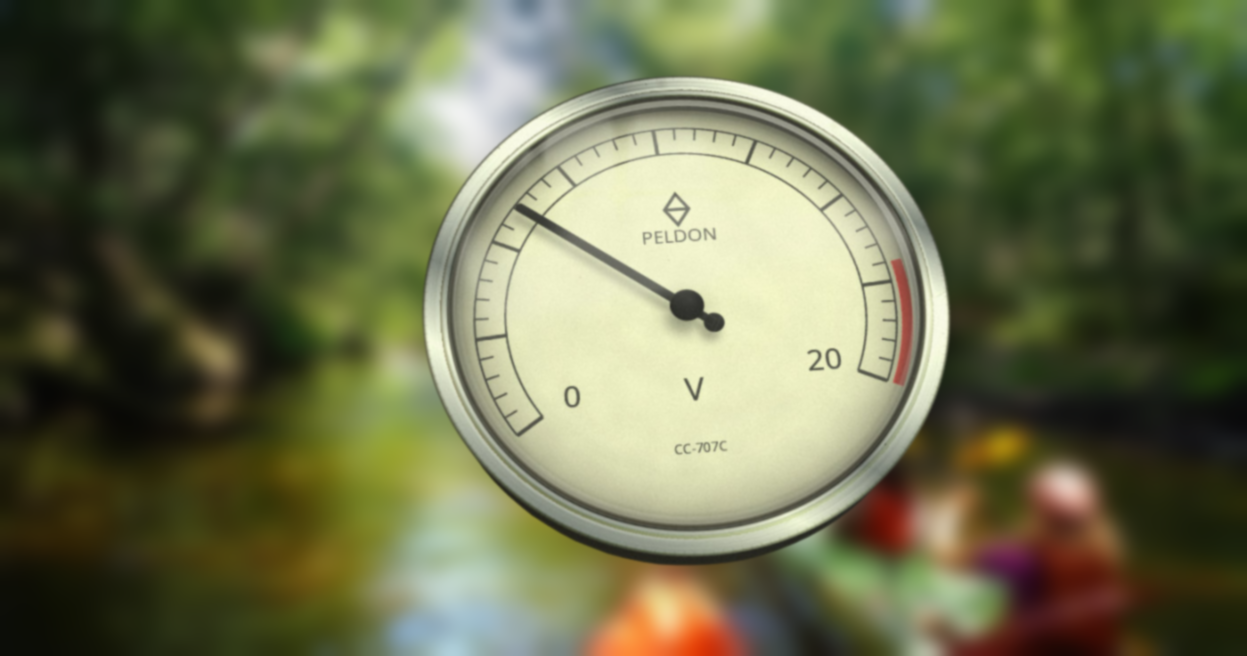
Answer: 6 V
